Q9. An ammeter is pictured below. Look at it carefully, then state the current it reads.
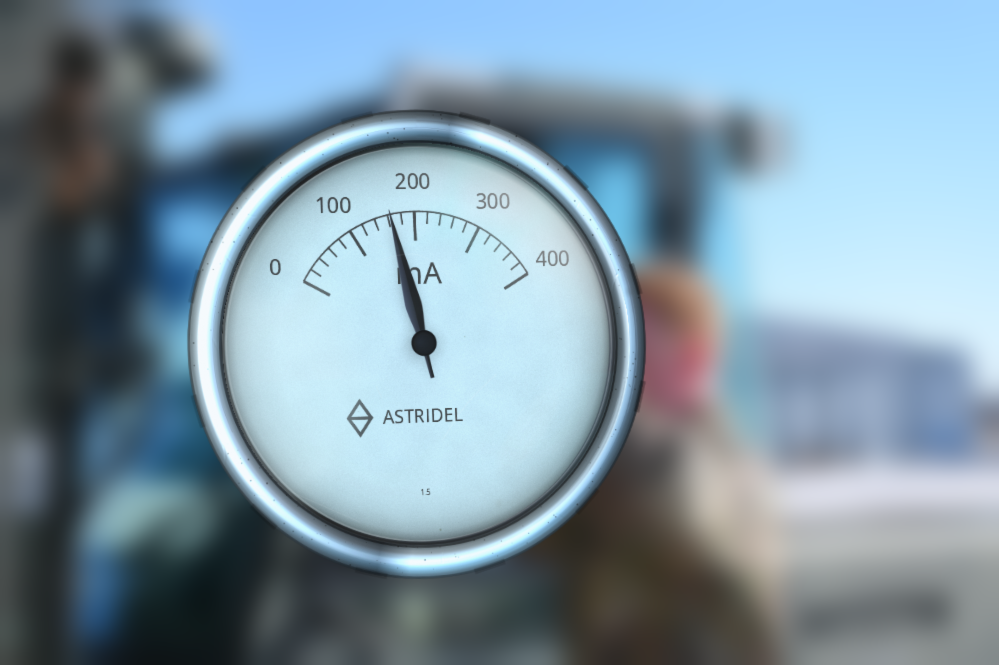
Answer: 160 mA
